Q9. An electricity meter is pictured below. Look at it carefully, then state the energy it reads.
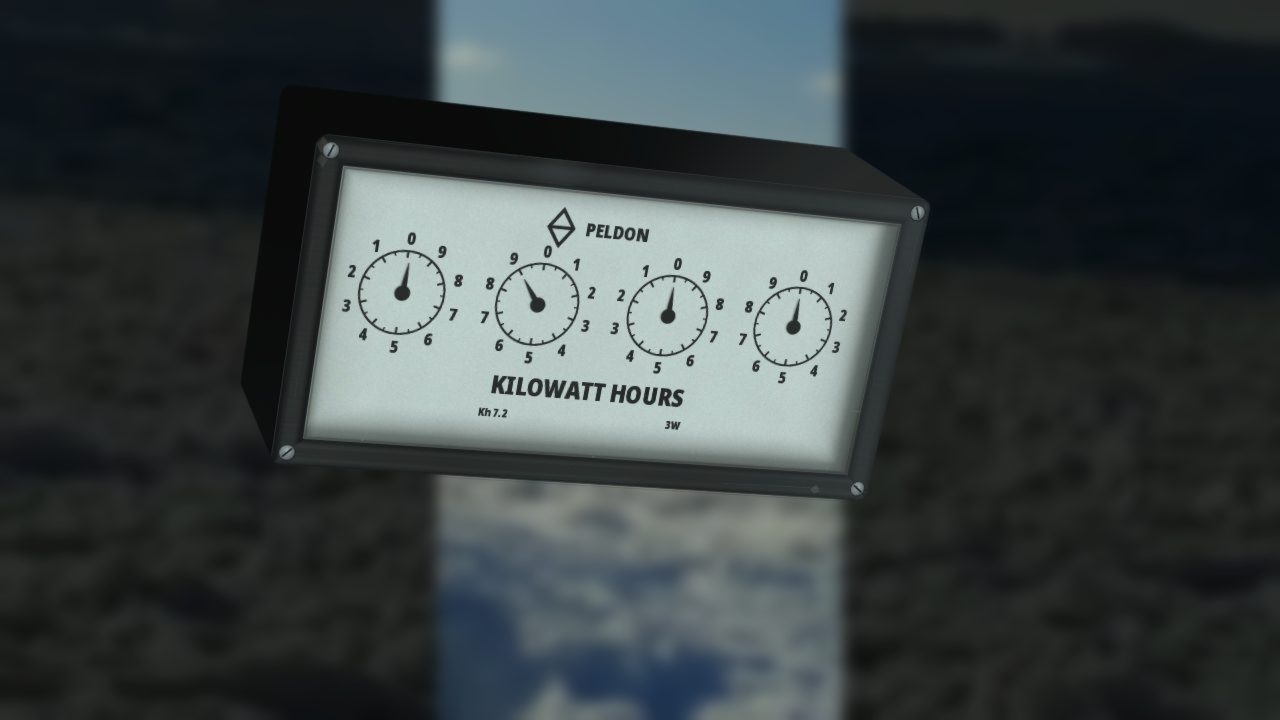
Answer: 9900 kWh
